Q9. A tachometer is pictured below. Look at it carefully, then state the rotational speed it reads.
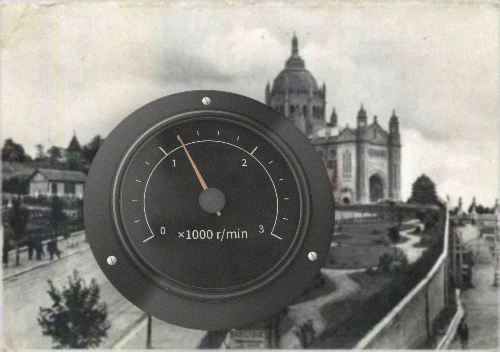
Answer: 1200 rpm
